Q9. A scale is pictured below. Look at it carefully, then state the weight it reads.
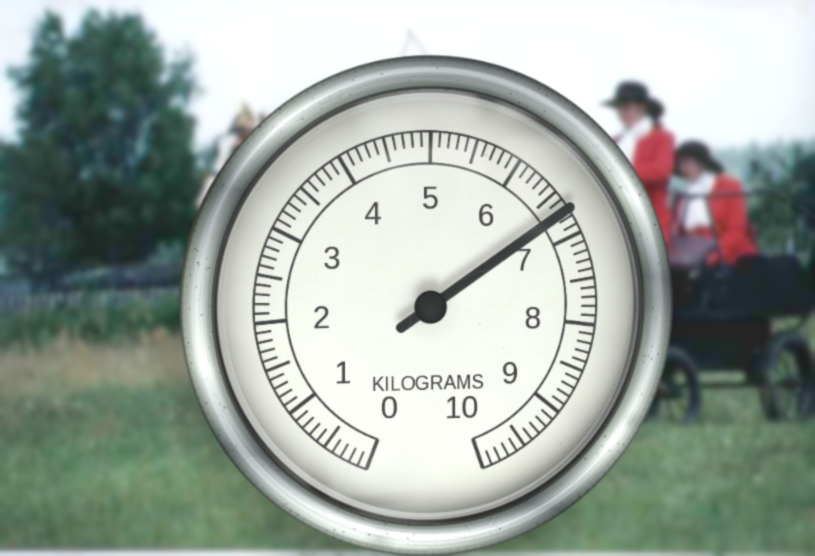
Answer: 6.7 kg
